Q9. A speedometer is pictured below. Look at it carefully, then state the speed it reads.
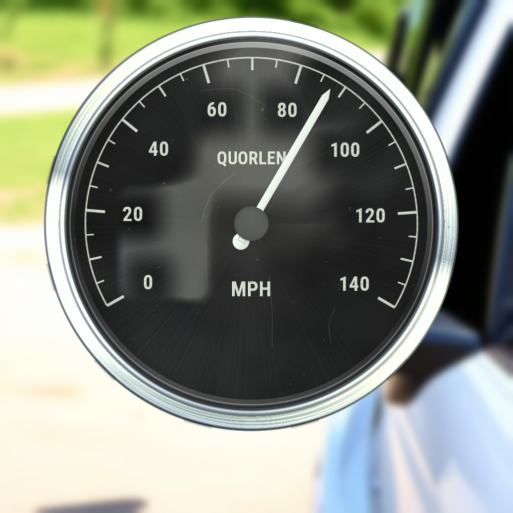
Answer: 87.5 mph
